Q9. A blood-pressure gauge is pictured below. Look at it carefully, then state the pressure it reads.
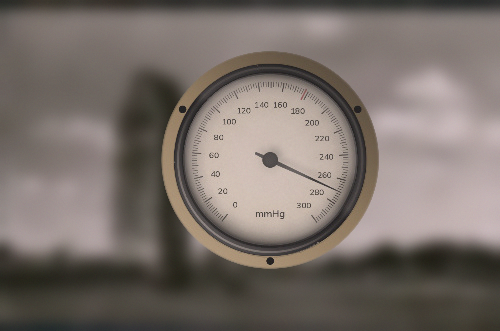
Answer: 270 mmHg
